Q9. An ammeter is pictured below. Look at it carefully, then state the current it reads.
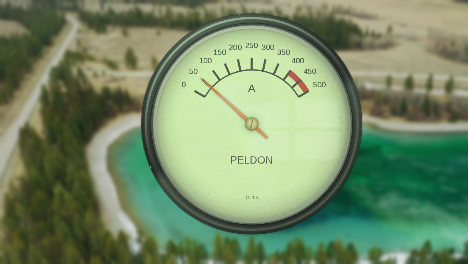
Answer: 50 A
